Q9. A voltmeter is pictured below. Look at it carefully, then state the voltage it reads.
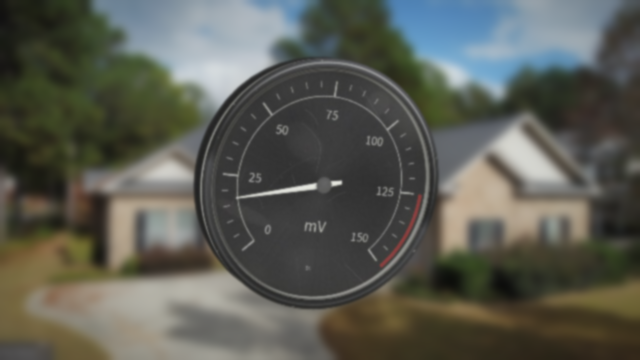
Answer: 17.5 mV
